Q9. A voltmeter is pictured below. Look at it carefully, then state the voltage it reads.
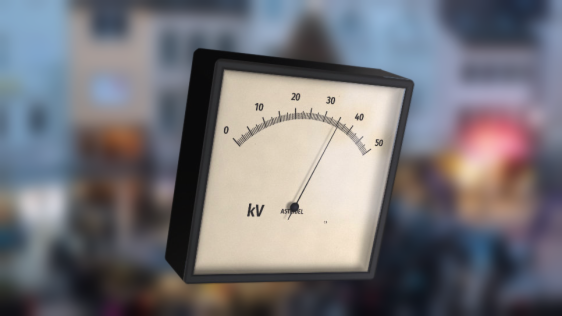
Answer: 35 kV
